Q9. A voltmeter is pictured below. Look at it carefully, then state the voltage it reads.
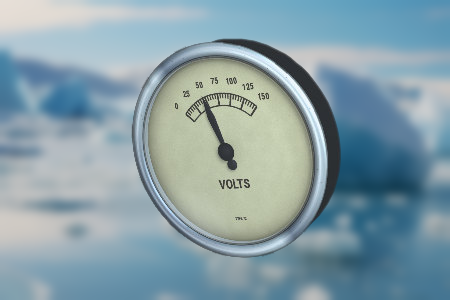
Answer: 50 V
